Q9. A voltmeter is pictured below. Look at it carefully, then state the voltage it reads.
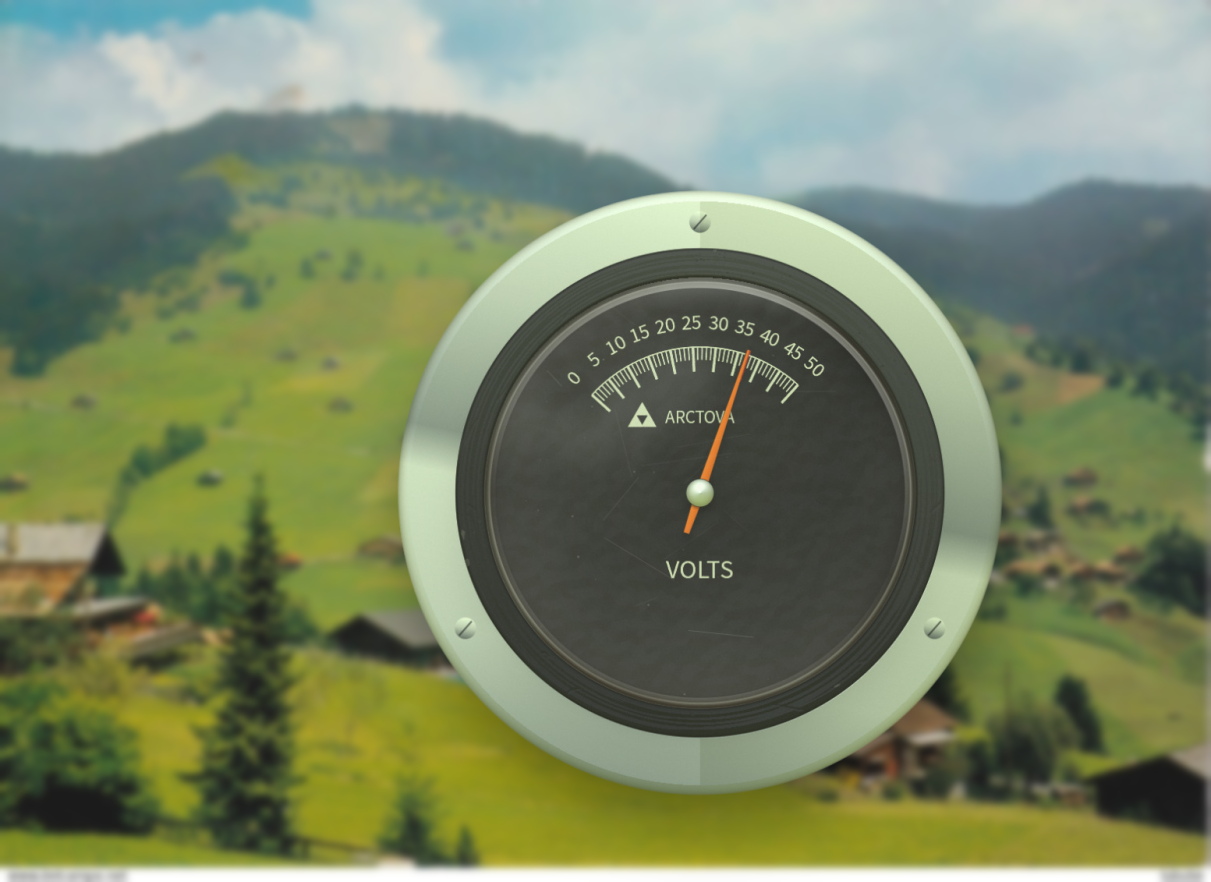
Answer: 37 V
